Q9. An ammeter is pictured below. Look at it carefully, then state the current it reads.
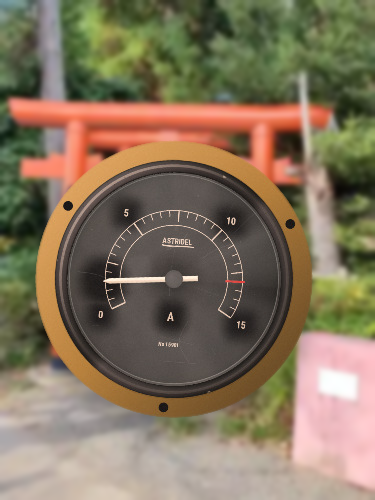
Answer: 1.5 A
